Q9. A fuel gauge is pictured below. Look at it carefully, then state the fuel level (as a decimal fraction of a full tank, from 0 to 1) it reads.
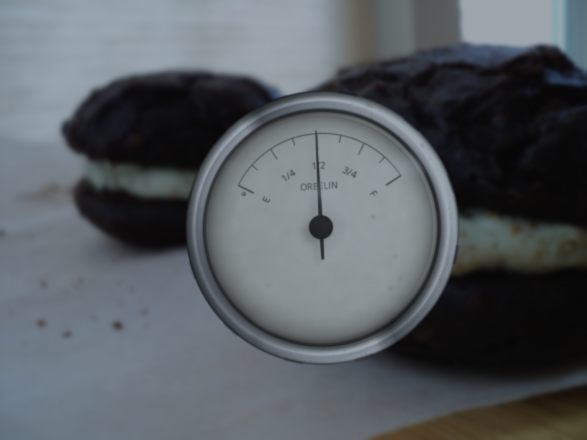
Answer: 0.5
